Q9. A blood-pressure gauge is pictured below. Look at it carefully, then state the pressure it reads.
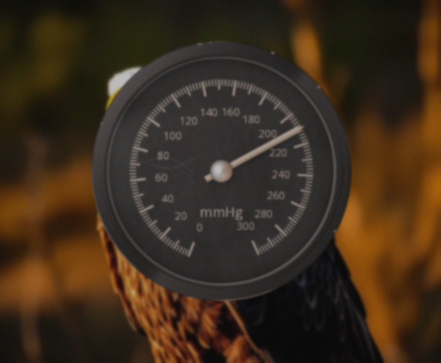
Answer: 210 mmHg
